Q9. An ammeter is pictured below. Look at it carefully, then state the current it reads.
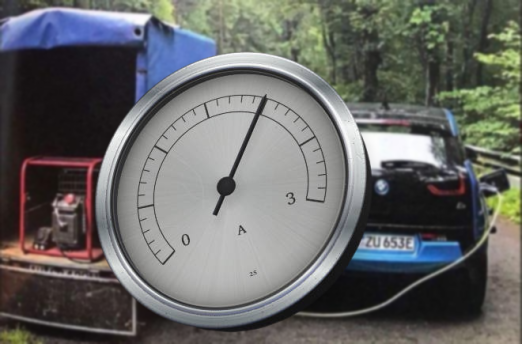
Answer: 2 A
